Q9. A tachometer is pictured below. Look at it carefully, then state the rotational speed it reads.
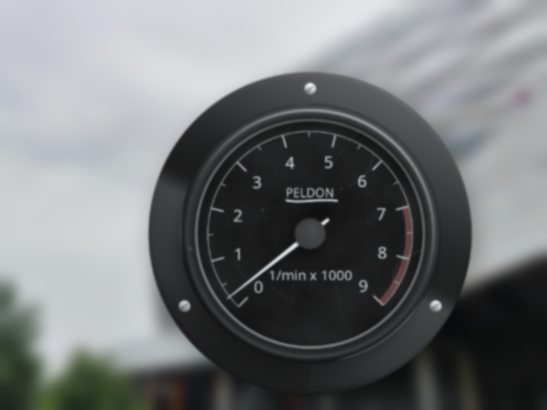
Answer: 250 rpm
